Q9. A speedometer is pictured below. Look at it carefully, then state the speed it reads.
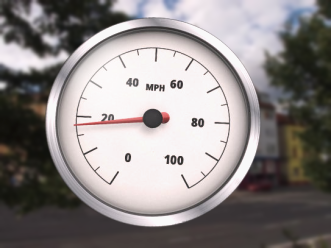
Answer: 17.5 mph
